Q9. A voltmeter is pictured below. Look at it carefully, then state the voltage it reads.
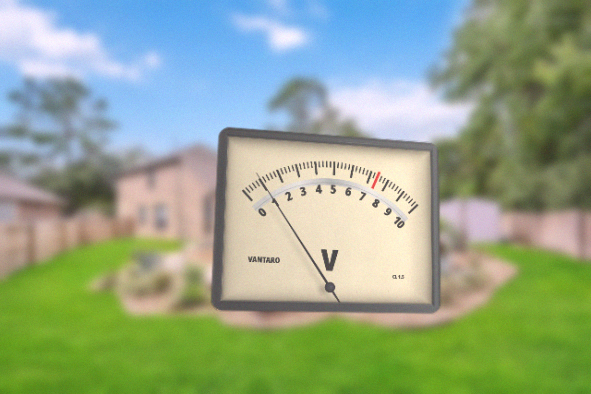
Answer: 1 V
